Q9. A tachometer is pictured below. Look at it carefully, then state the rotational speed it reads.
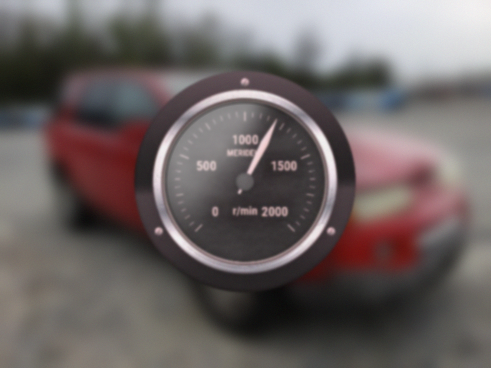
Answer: 1200 rpm
